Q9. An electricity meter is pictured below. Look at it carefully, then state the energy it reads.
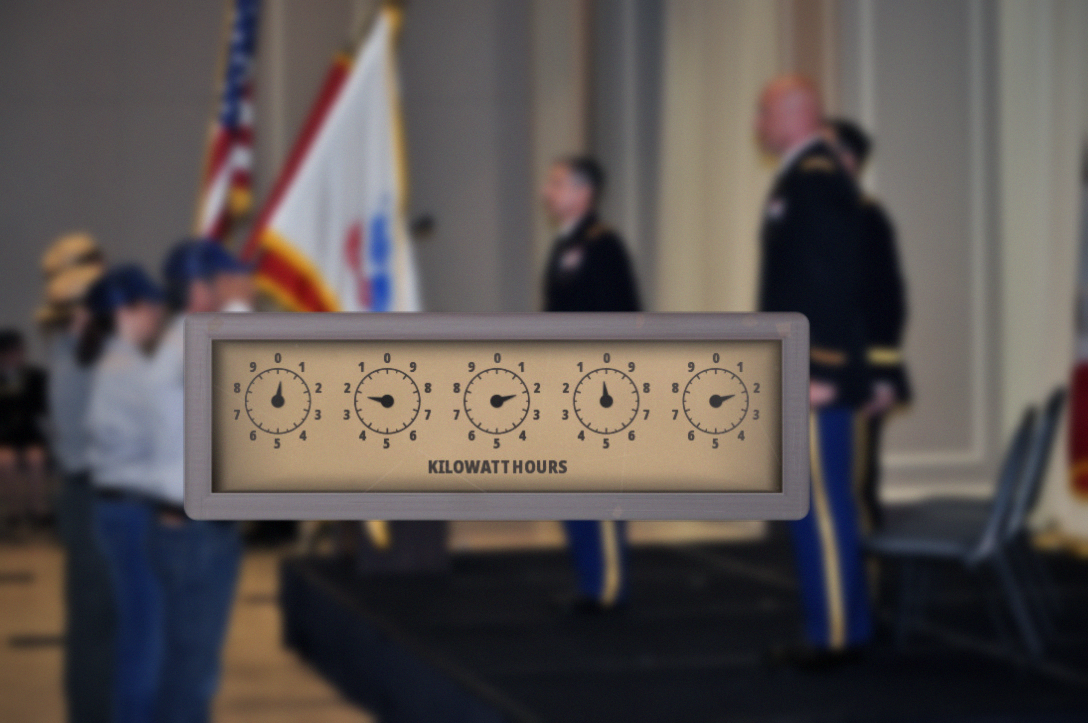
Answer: 2202 kWh
